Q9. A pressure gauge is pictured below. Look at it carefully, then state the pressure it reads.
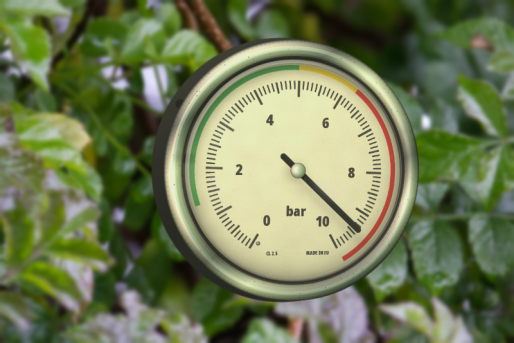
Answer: 9.4 bar
